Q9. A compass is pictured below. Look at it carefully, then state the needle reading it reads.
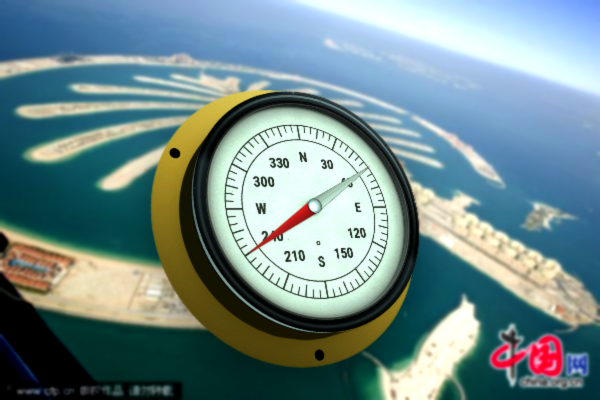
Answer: 240 °
